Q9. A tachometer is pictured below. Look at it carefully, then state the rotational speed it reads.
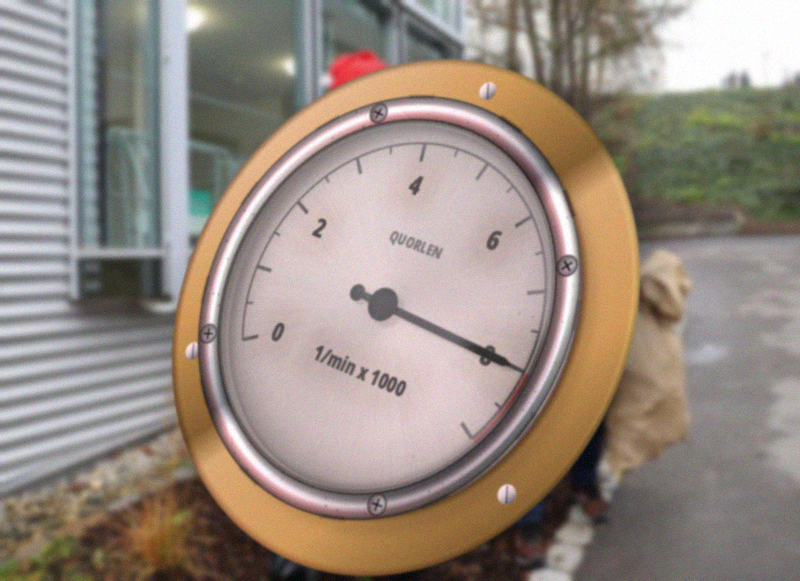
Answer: 8000 rpm
